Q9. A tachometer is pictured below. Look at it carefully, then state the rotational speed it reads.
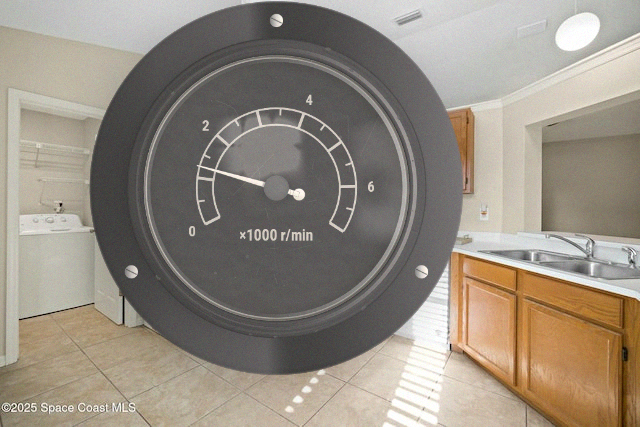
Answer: 1250 rpm
